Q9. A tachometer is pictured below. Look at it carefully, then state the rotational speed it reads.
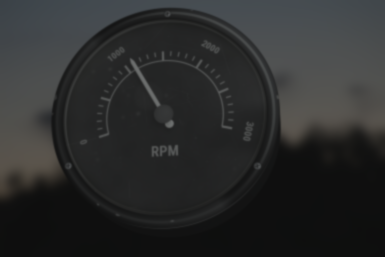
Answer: 1100 rpm
